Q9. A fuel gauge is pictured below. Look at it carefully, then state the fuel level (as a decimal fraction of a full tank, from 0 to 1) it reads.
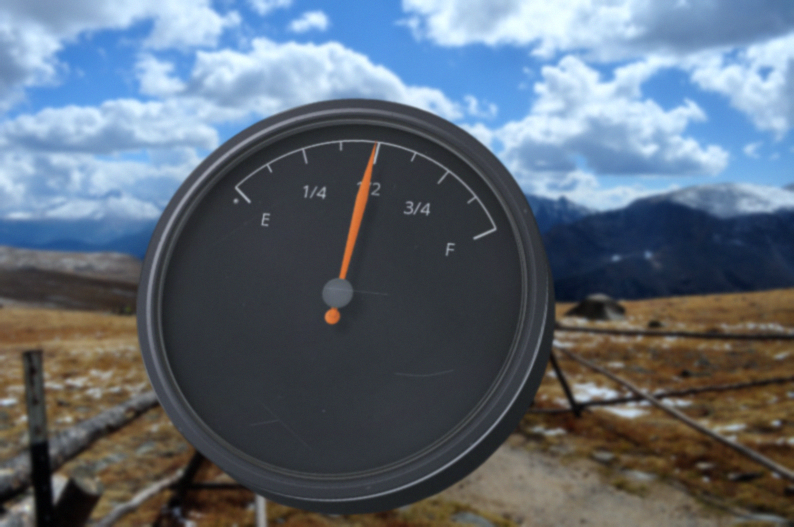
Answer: 0.5
